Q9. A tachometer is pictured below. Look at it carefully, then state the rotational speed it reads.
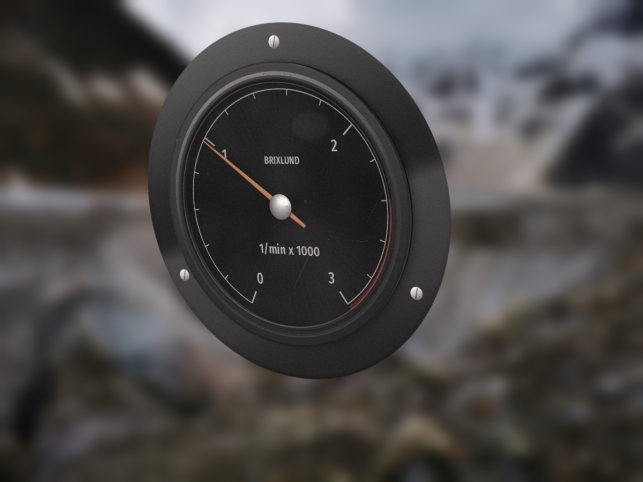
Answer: 1000 rpm
